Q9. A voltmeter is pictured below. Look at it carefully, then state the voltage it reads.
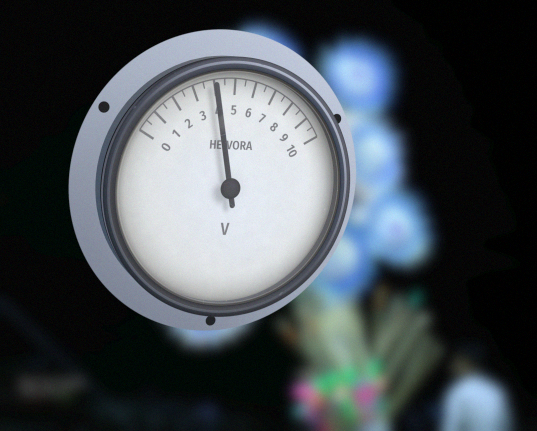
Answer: 4 V
